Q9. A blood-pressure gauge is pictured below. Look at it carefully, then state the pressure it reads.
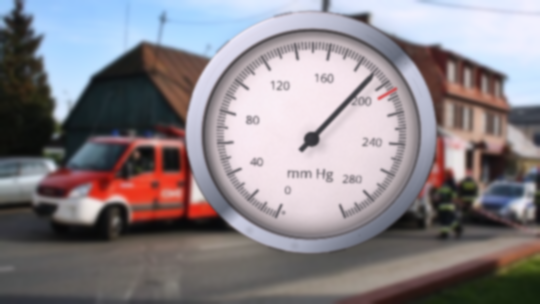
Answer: 190 mmHg
